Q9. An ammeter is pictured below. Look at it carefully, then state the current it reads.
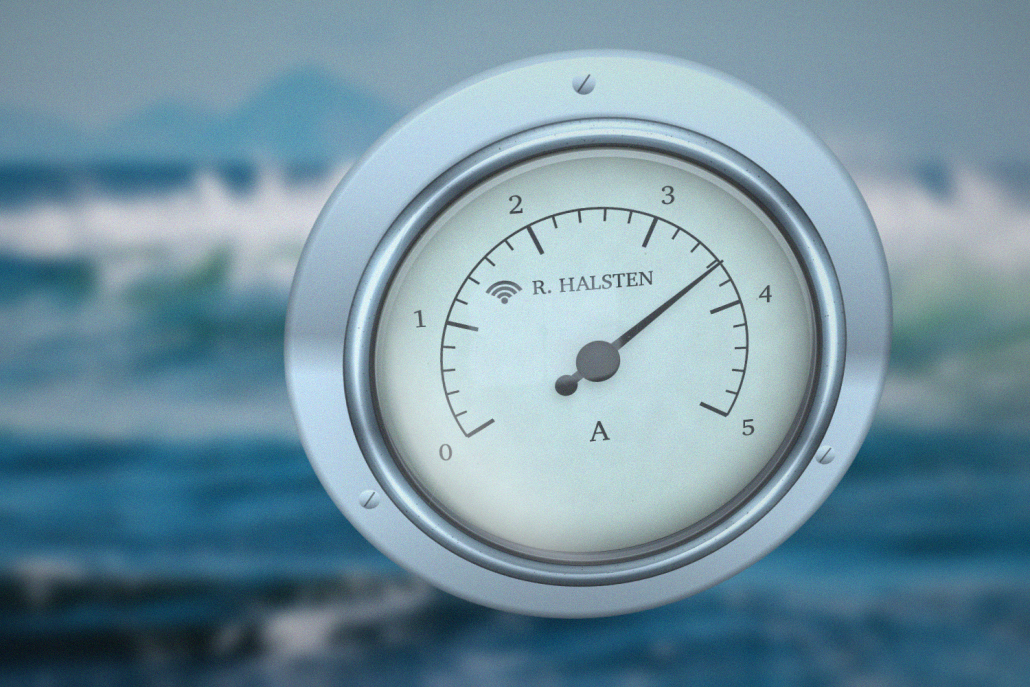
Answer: 3.6 A
